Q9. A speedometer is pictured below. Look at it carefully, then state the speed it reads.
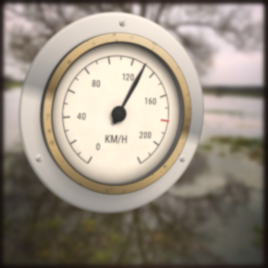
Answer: 130 km/h
